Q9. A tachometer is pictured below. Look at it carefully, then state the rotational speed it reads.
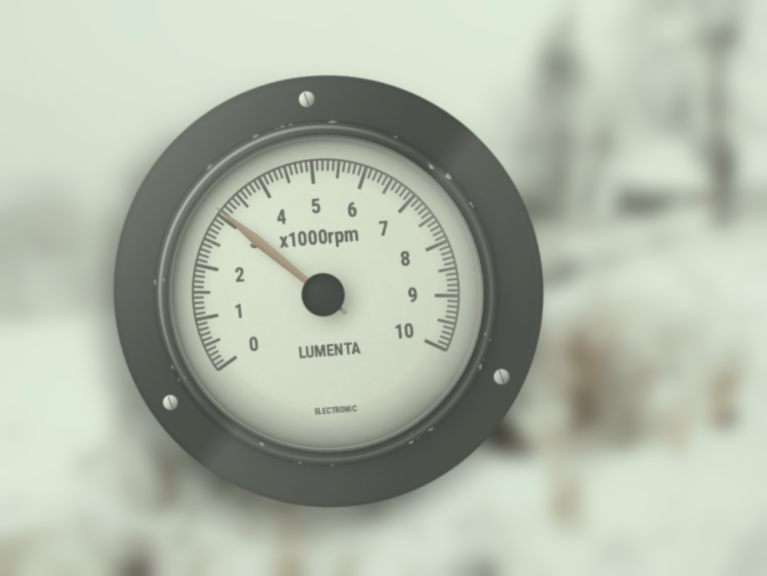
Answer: 3100 rpm
